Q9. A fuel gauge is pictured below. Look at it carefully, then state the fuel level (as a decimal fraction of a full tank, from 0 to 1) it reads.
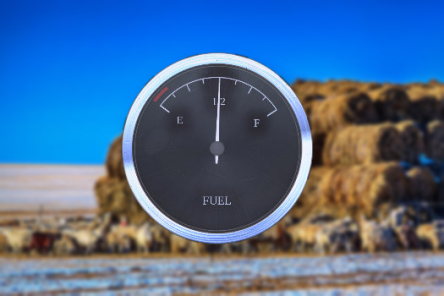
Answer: 0.5
